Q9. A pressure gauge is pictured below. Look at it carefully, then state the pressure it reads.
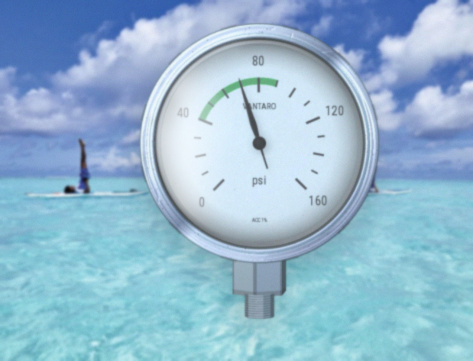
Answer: 70 psi
